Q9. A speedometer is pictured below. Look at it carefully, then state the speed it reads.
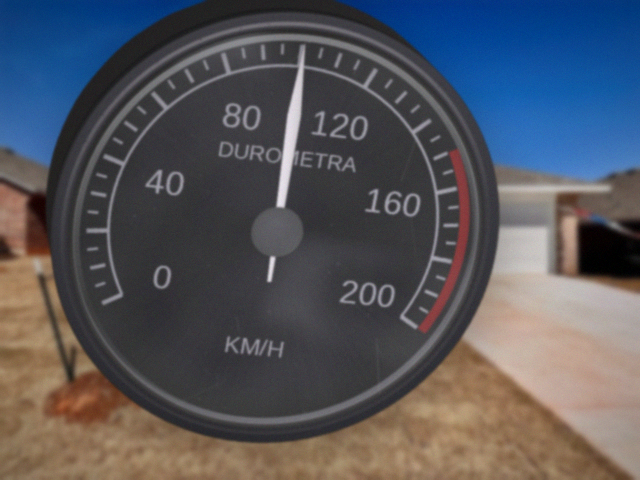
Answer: 100 km/h
